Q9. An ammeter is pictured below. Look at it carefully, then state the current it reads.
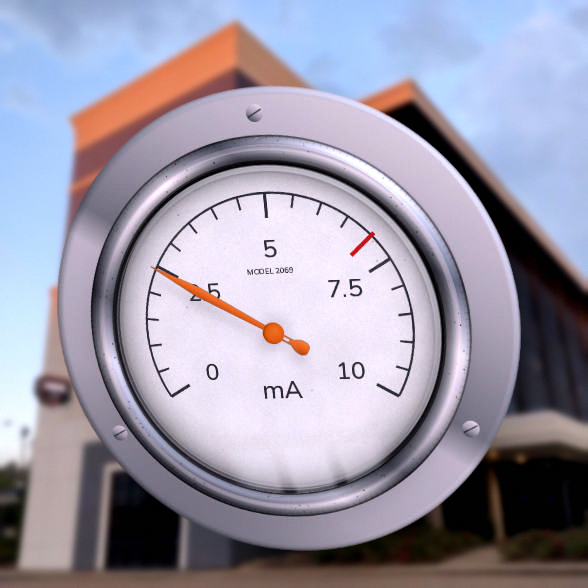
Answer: 2.5 mA
